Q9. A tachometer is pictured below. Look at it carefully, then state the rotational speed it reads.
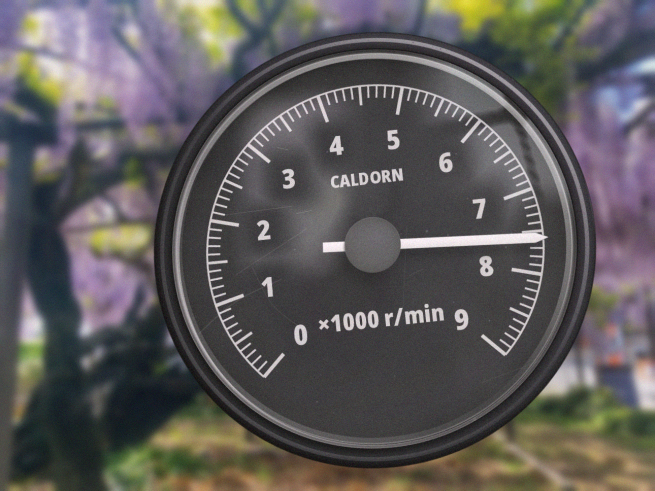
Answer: 7600 rpm
